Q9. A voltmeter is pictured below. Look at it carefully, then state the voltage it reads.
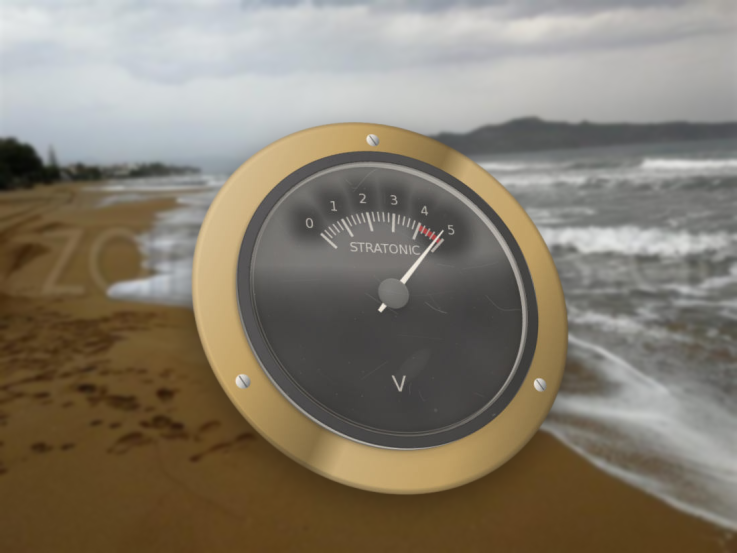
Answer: 4.8 V
